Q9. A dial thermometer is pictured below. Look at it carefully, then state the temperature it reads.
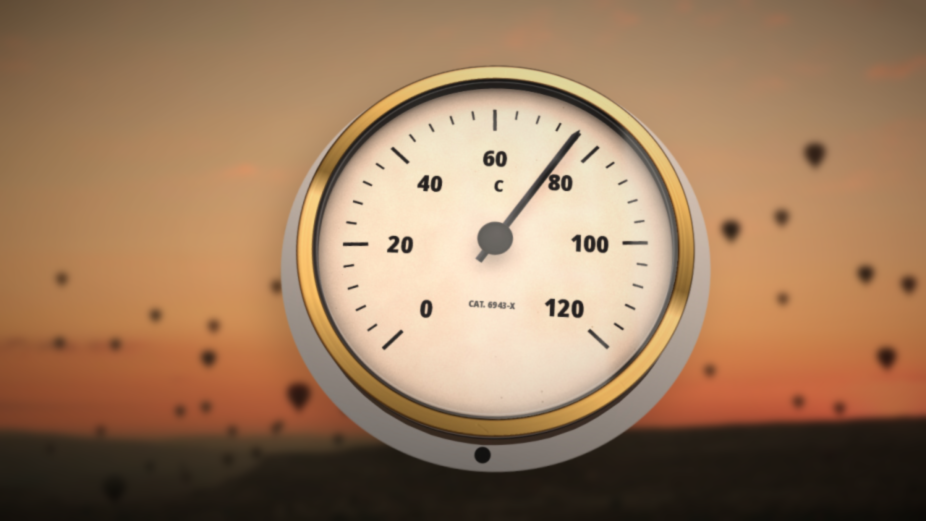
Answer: 76 °C
